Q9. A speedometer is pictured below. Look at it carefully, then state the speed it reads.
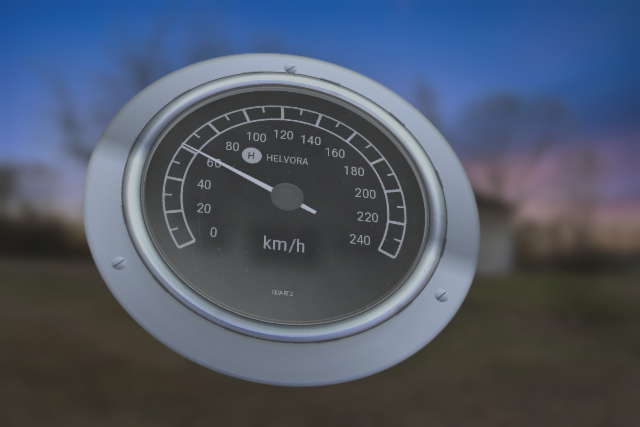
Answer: 60 km/h
